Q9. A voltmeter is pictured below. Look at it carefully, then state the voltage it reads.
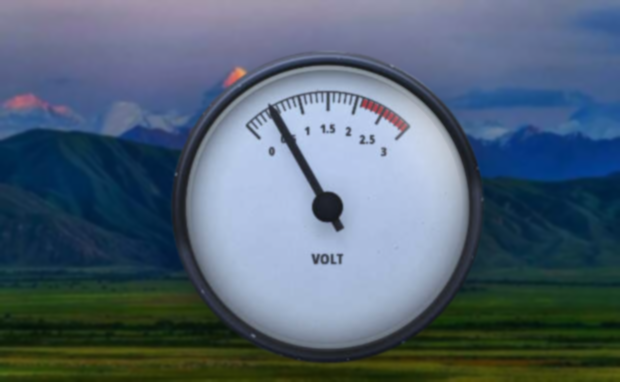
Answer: 0.5 V
